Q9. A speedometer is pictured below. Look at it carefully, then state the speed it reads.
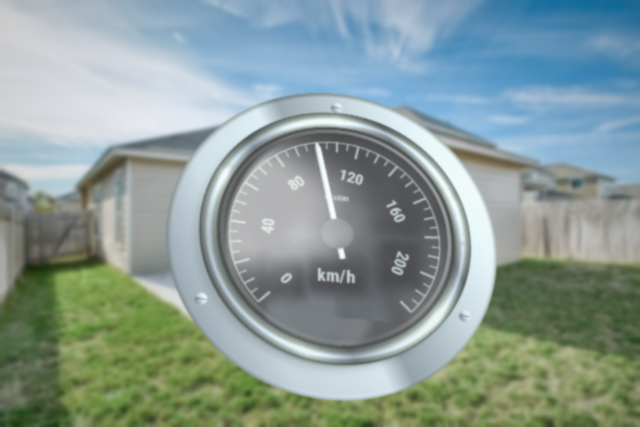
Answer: 100 km/h
